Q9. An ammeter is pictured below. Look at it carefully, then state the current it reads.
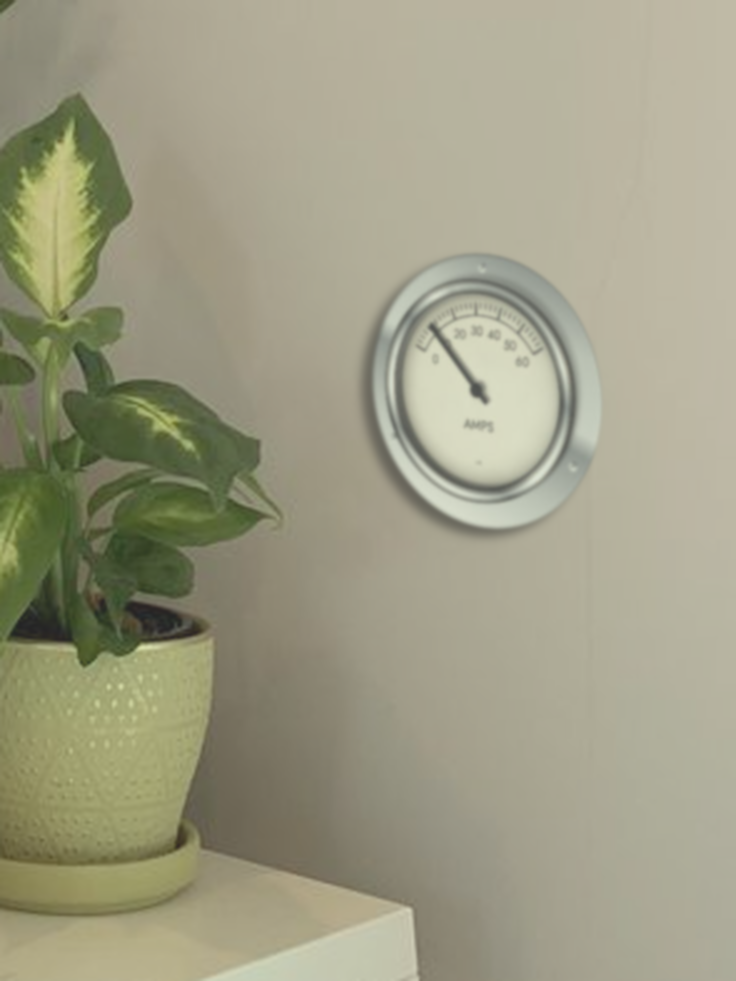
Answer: 10 A
